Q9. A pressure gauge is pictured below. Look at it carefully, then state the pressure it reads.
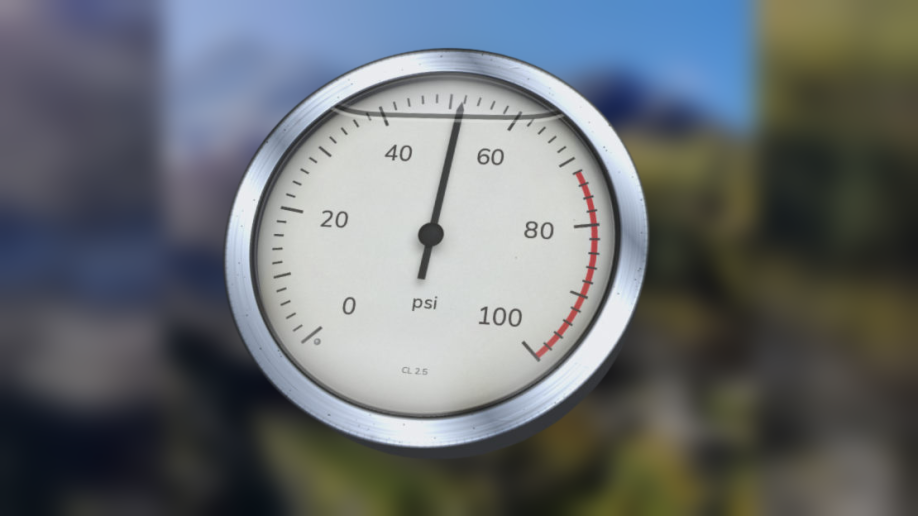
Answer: 52 psi
